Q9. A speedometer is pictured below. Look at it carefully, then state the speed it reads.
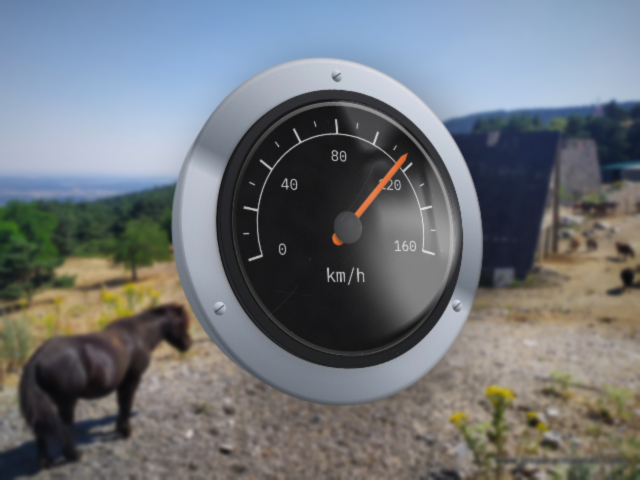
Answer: 115 km/h
